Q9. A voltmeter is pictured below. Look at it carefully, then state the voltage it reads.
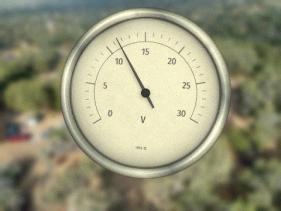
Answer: 11.5 V
